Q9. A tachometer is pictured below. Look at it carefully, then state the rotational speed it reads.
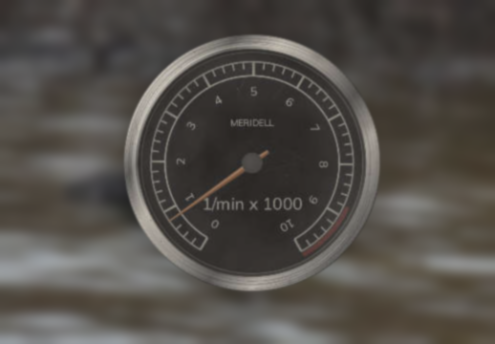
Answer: 800 rpm
